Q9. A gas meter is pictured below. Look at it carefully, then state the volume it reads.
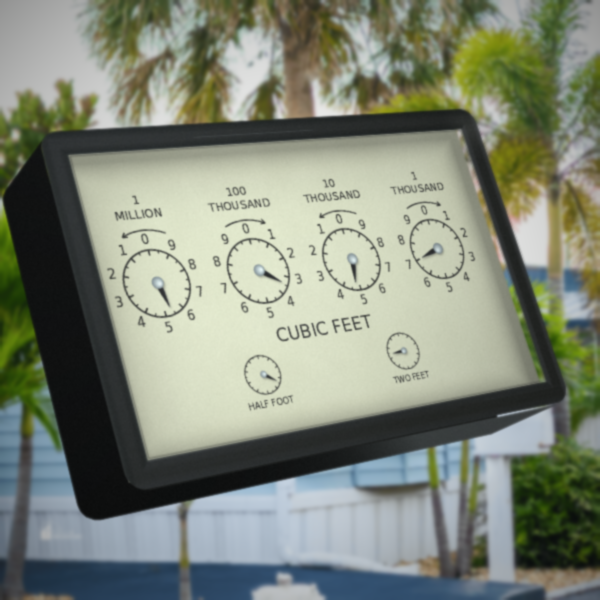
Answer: 534700 ft³
